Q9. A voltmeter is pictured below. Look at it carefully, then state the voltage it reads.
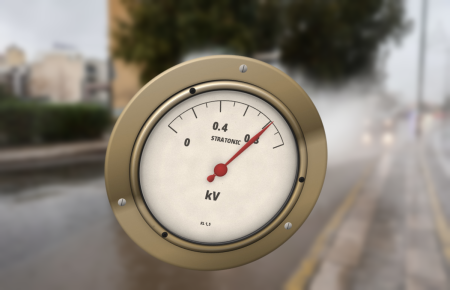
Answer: 0.8 kV
